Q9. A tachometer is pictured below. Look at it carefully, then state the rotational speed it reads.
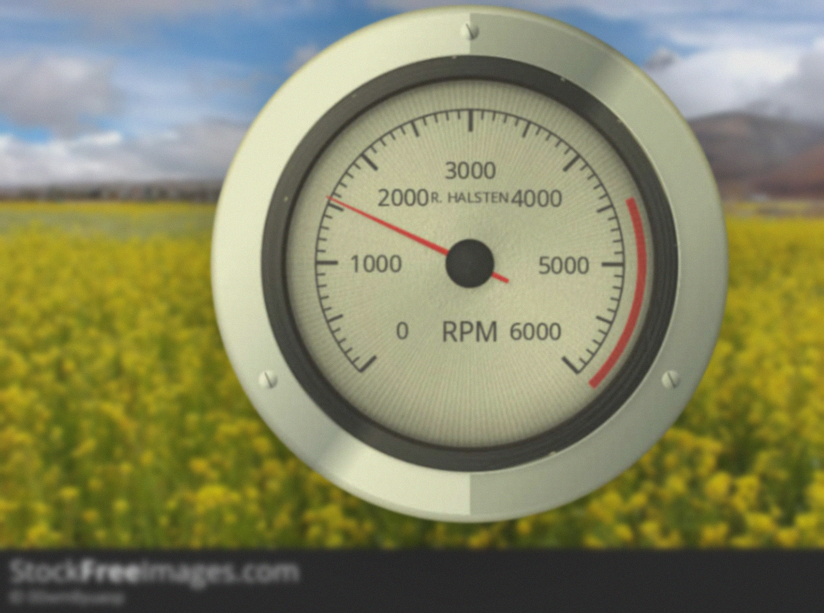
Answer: 1550 rpm
